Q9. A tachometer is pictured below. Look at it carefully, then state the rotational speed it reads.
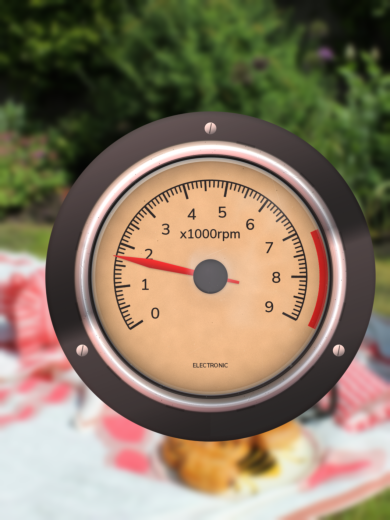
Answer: 1700 rpm
